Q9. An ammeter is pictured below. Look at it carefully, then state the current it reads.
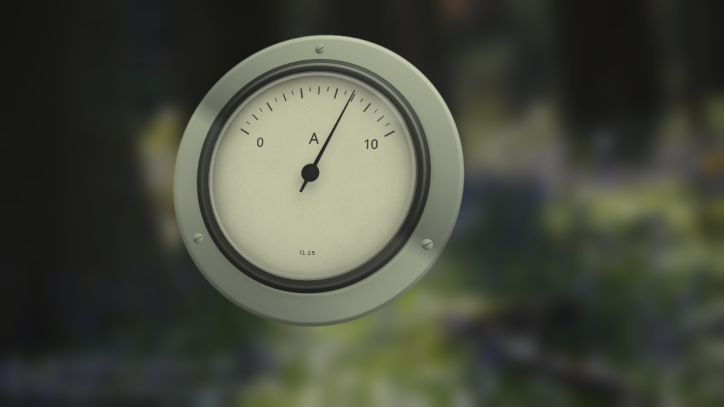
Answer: 7 A
